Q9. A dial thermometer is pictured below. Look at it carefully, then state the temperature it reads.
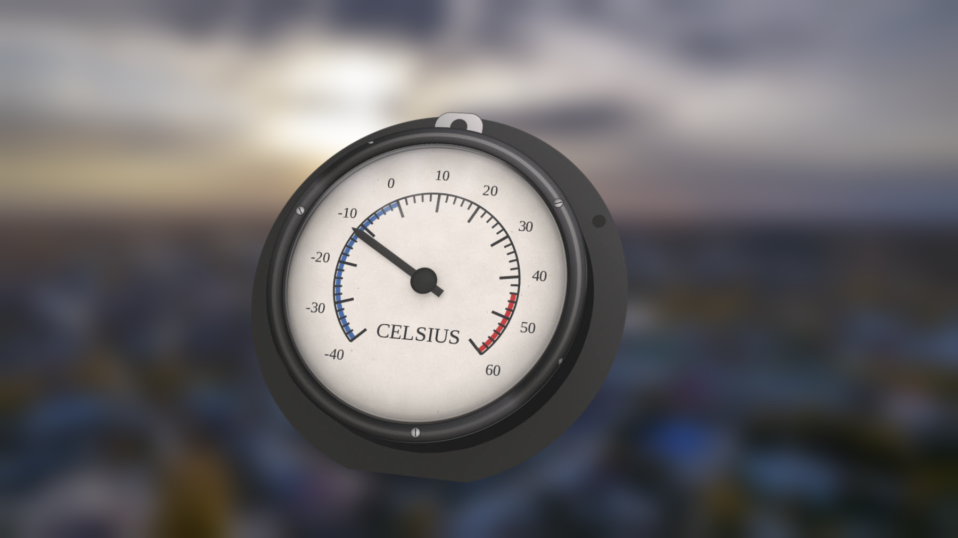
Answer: -12 °C
